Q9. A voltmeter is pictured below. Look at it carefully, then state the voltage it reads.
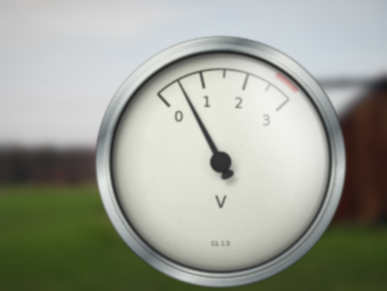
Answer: 0.5 V
